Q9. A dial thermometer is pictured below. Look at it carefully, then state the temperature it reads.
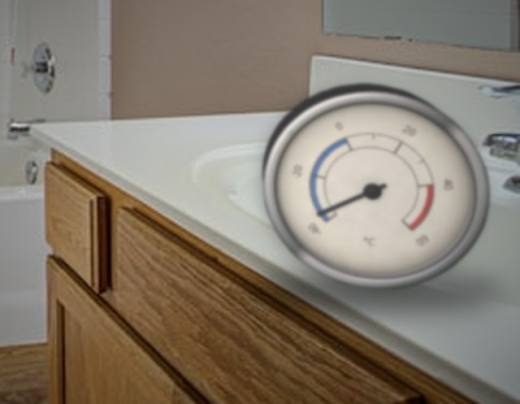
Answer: -35 °C
